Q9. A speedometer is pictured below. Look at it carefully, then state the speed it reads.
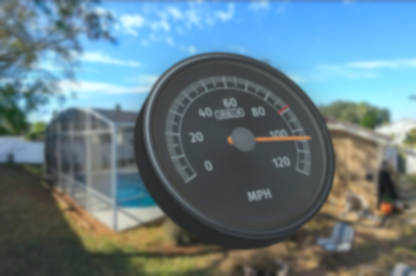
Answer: 105 mph
